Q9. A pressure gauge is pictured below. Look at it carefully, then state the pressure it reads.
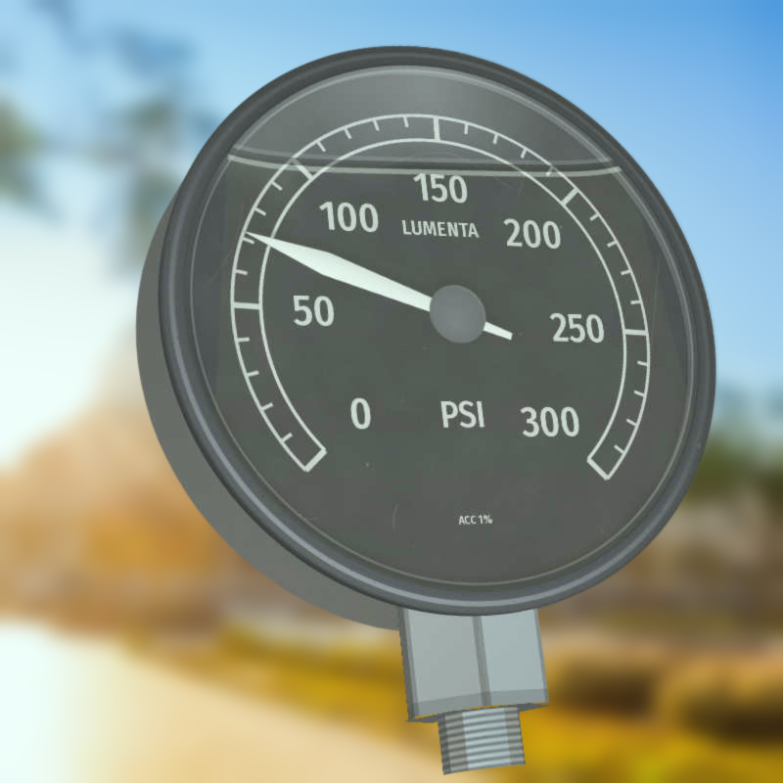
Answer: 70 psi
